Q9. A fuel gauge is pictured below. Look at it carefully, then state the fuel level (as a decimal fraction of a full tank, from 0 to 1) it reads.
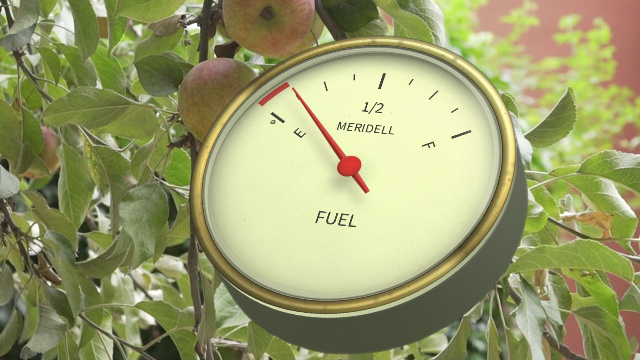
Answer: 0.125
